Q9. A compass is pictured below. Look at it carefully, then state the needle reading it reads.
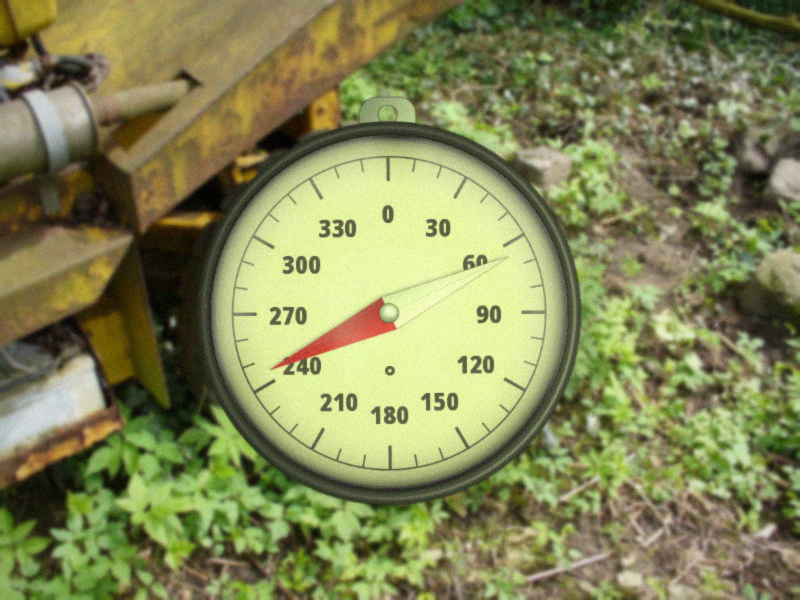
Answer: 245 °
